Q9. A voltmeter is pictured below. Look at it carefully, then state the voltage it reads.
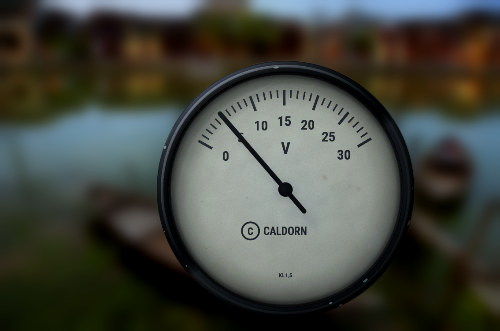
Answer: 5 V
